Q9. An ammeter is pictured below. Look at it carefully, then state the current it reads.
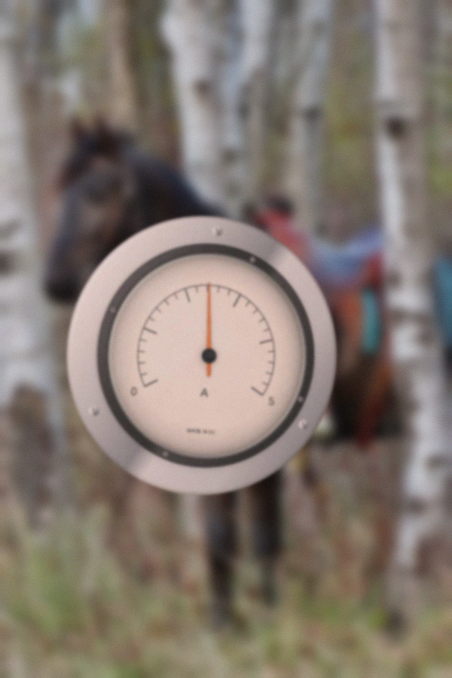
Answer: 2.4 A
